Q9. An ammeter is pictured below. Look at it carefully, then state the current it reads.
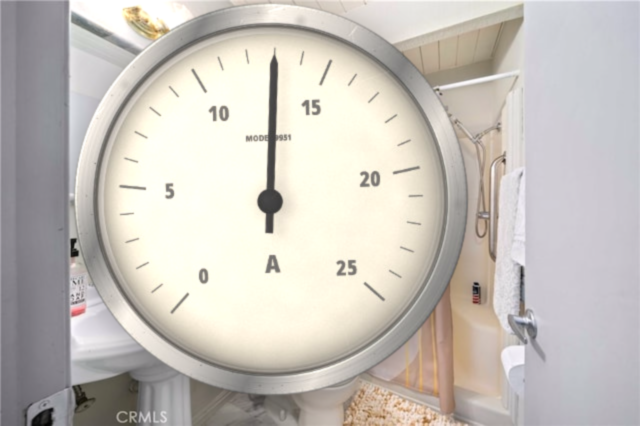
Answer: 13 A
